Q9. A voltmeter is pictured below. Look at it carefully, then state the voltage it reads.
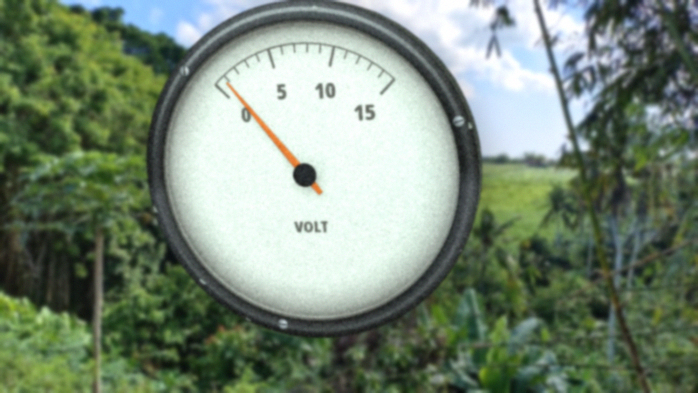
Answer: 1 V
